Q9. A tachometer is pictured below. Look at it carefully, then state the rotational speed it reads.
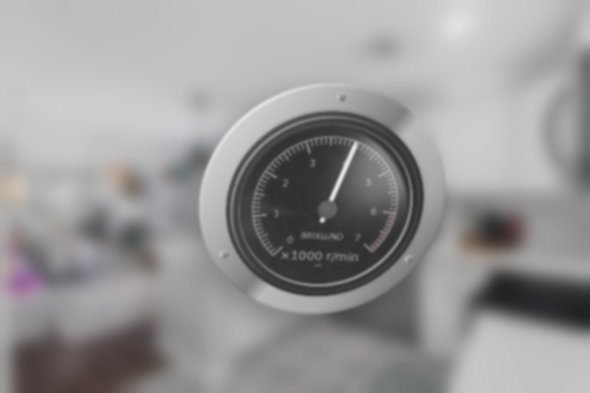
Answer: 4000 rpm
